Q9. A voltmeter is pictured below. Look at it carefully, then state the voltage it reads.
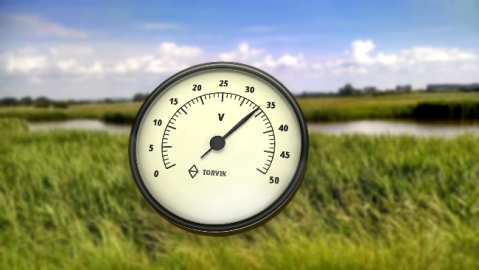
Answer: 34 V
